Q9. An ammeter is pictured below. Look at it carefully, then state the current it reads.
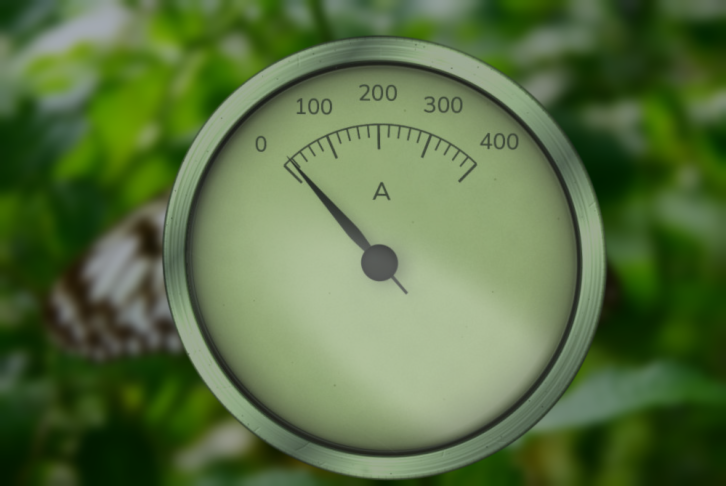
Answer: 20 A
